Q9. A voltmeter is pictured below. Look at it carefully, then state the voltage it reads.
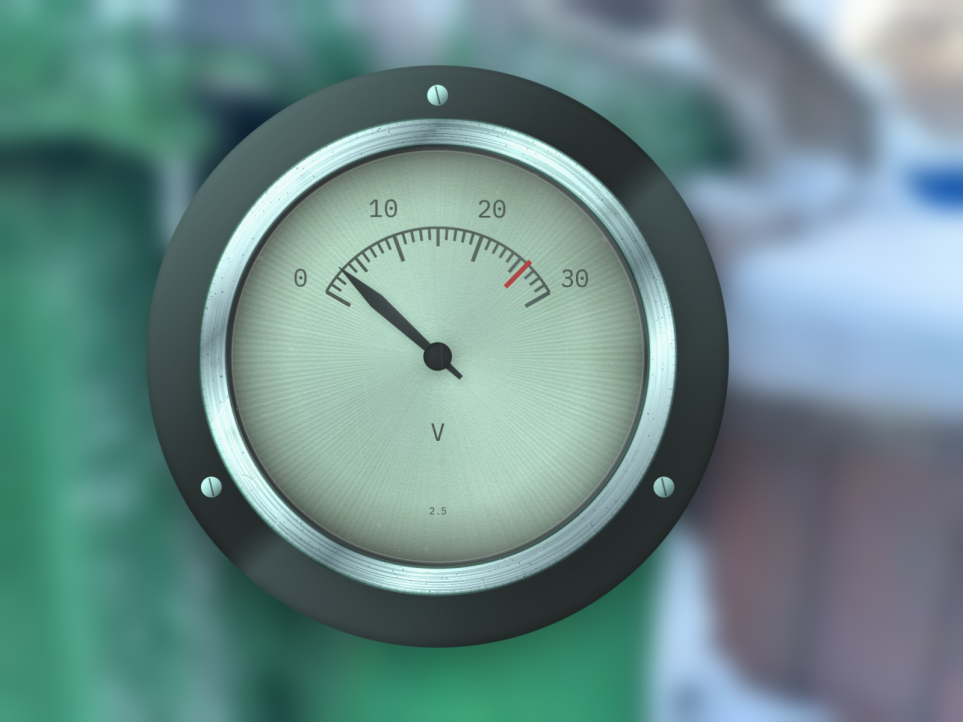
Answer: 3 V
